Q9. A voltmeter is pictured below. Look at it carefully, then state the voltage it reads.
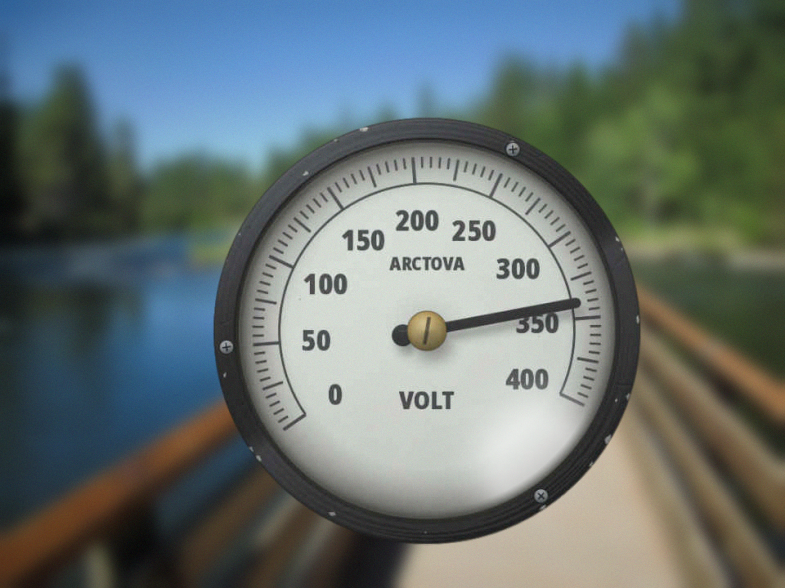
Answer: 340 V
